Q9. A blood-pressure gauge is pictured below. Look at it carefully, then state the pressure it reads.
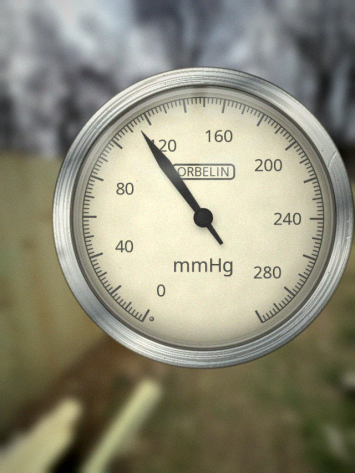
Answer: 114 mmHg
